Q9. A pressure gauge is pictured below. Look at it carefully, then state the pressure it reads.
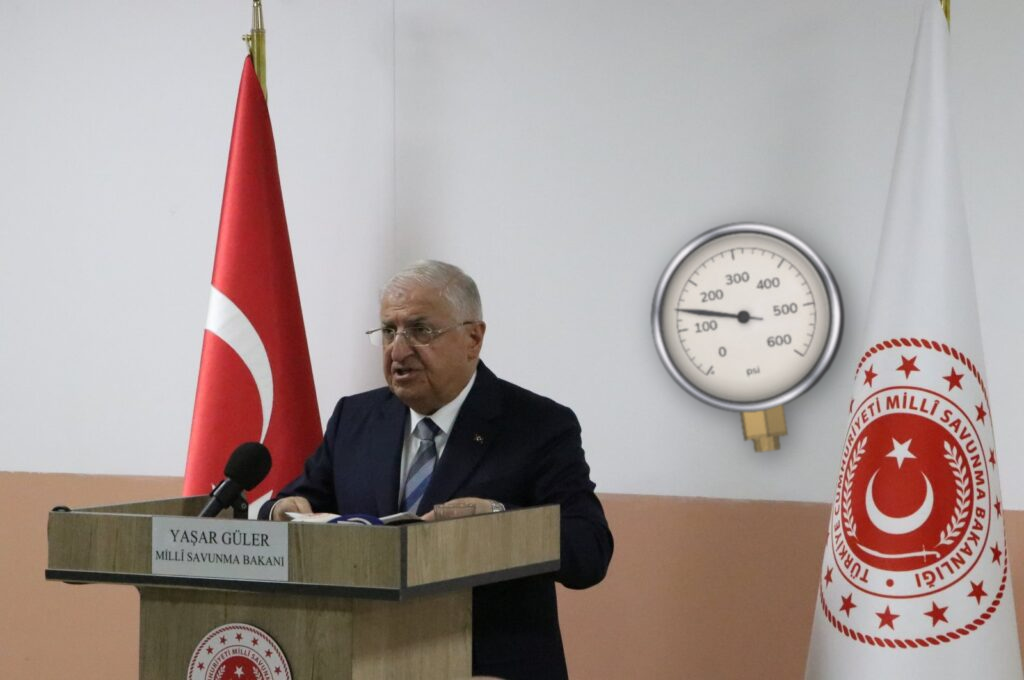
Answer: 140 psi
